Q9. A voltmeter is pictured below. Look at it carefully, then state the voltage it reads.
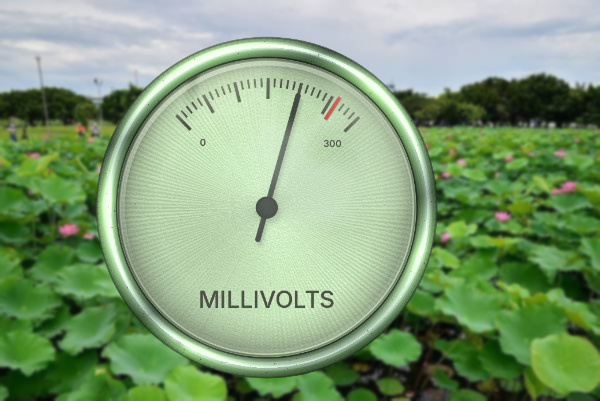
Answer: 200 mV
